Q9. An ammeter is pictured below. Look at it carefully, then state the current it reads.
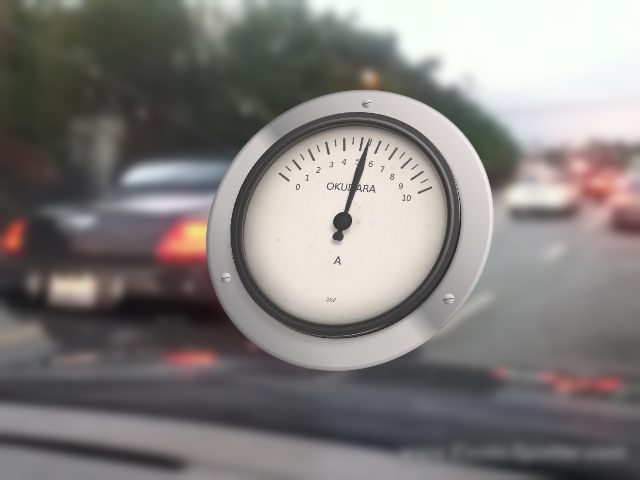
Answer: 5.5 A
